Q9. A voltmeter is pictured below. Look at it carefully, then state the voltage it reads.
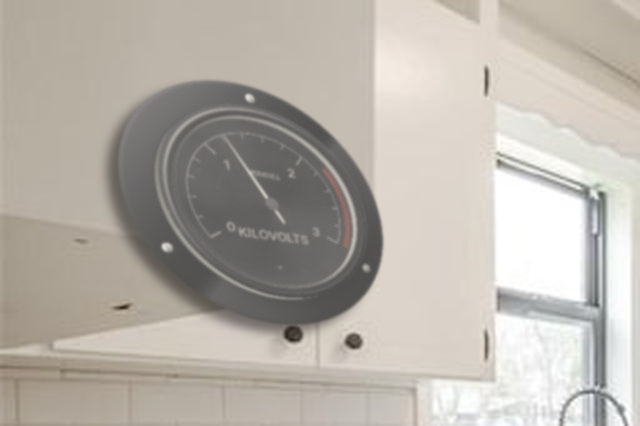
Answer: 1.2 kV
